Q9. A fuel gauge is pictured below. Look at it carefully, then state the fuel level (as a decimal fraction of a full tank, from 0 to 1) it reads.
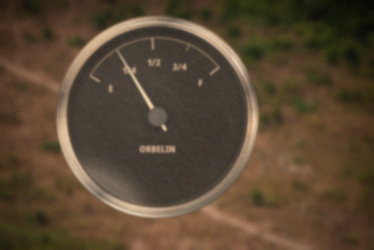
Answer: 0.25
